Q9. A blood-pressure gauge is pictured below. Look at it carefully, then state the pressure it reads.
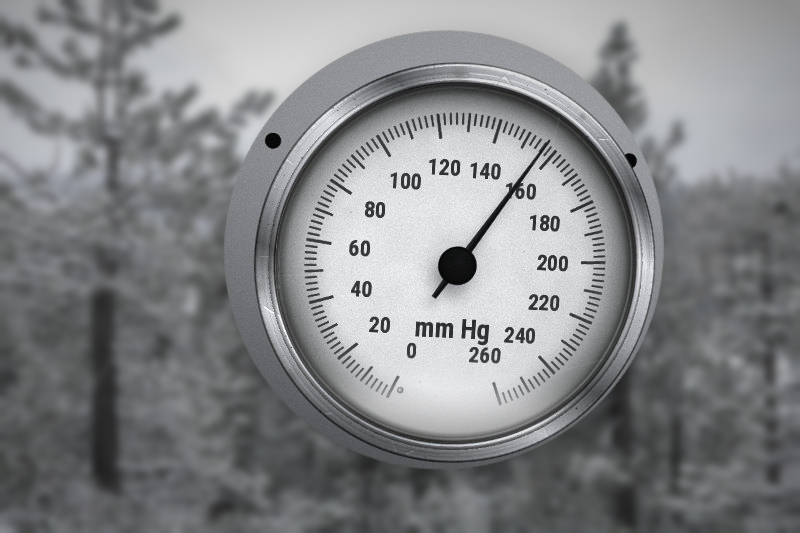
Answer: 156 mmHg
